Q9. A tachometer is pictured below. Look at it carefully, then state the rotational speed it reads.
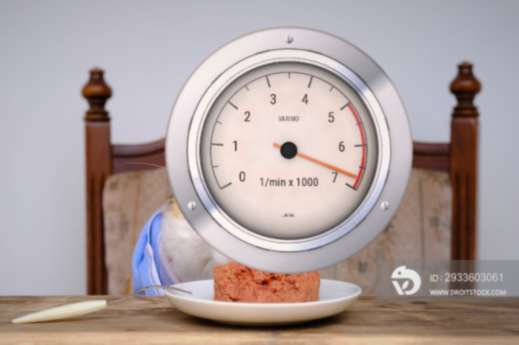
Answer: 6750 rpm
